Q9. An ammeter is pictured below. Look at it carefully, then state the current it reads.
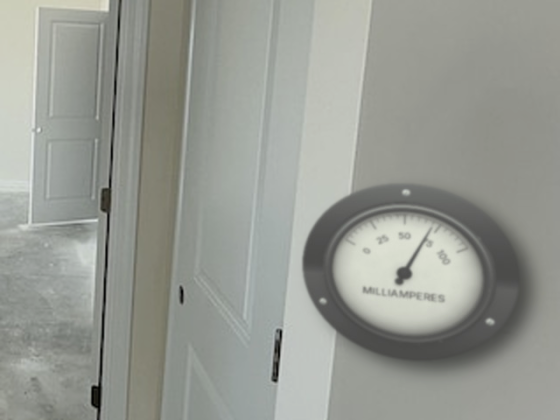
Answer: 70 mA
